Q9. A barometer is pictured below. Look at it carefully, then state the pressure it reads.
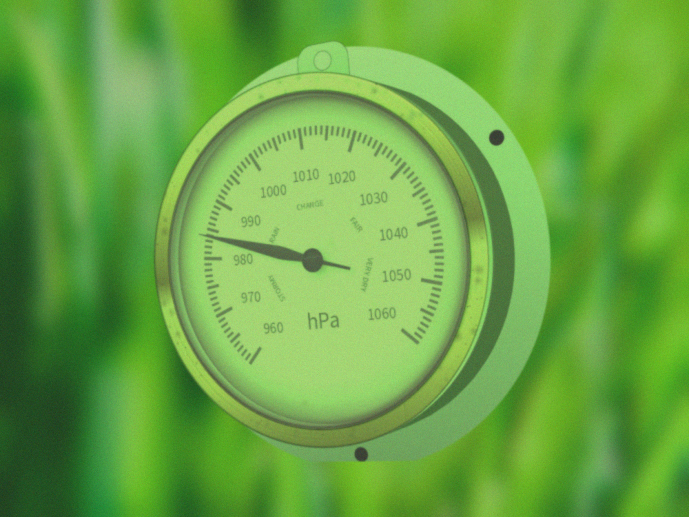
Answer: 984 hPa
